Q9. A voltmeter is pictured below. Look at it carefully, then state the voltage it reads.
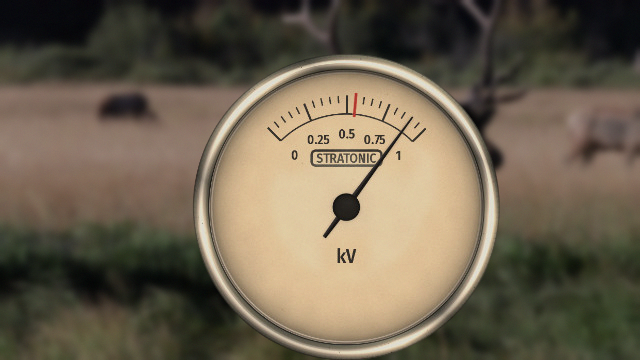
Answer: 0.9 kV
